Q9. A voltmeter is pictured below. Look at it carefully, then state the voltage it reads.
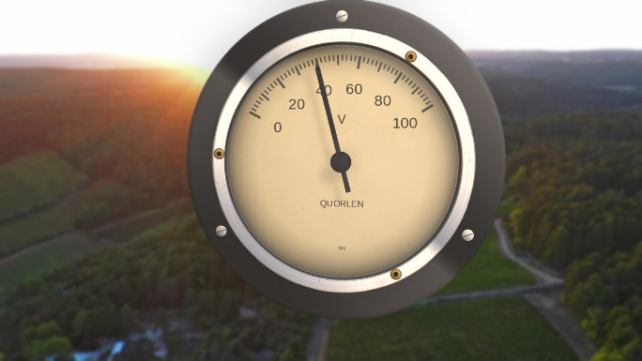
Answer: 40 V
